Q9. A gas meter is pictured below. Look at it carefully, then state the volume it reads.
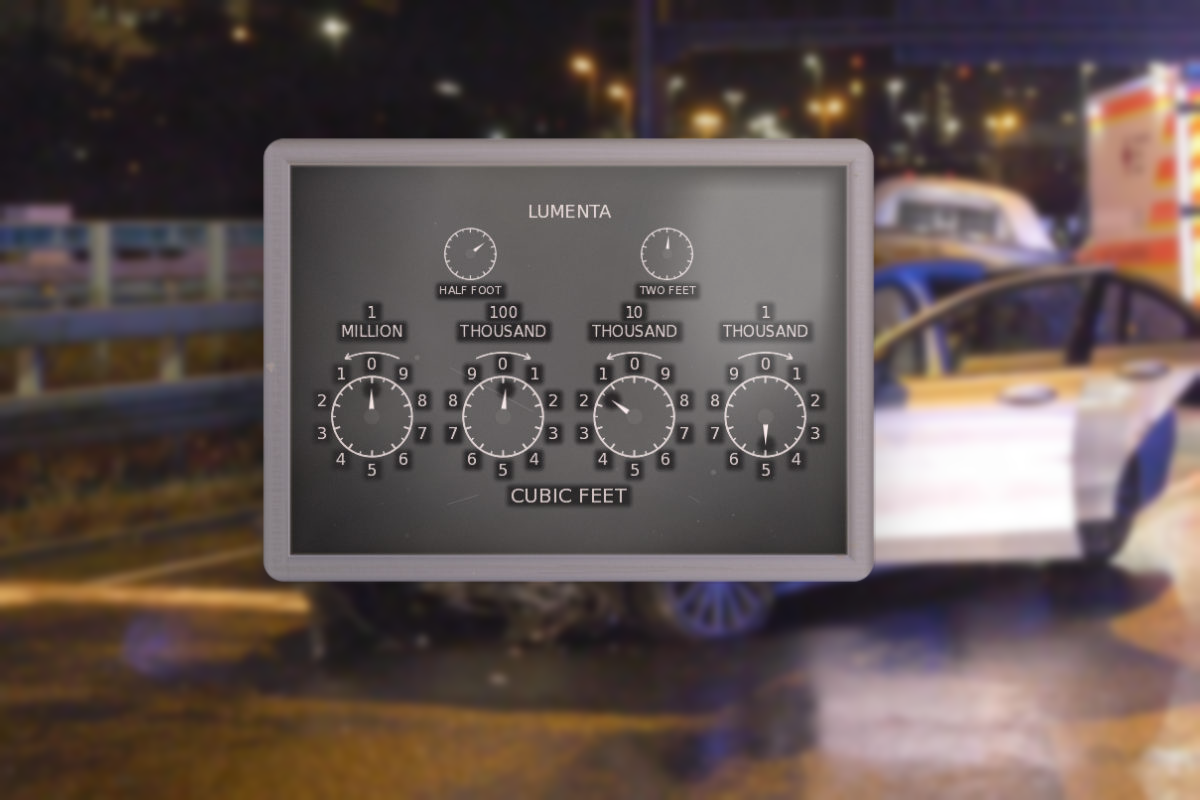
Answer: 1500 ft³
